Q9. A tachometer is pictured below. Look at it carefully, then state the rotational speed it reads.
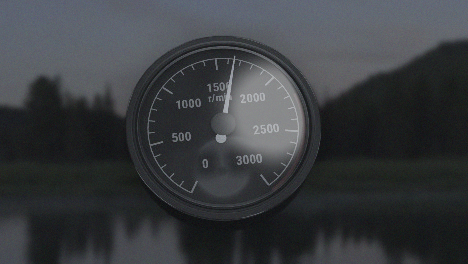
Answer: 1650 rpm
